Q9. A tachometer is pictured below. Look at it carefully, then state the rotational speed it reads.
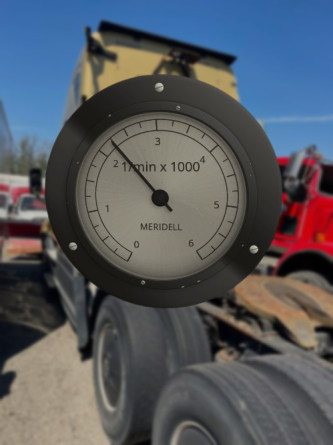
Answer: 2250 rpm
